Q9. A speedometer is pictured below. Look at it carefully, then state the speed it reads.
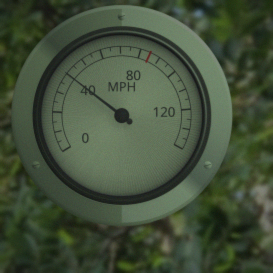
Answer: 40 mph
